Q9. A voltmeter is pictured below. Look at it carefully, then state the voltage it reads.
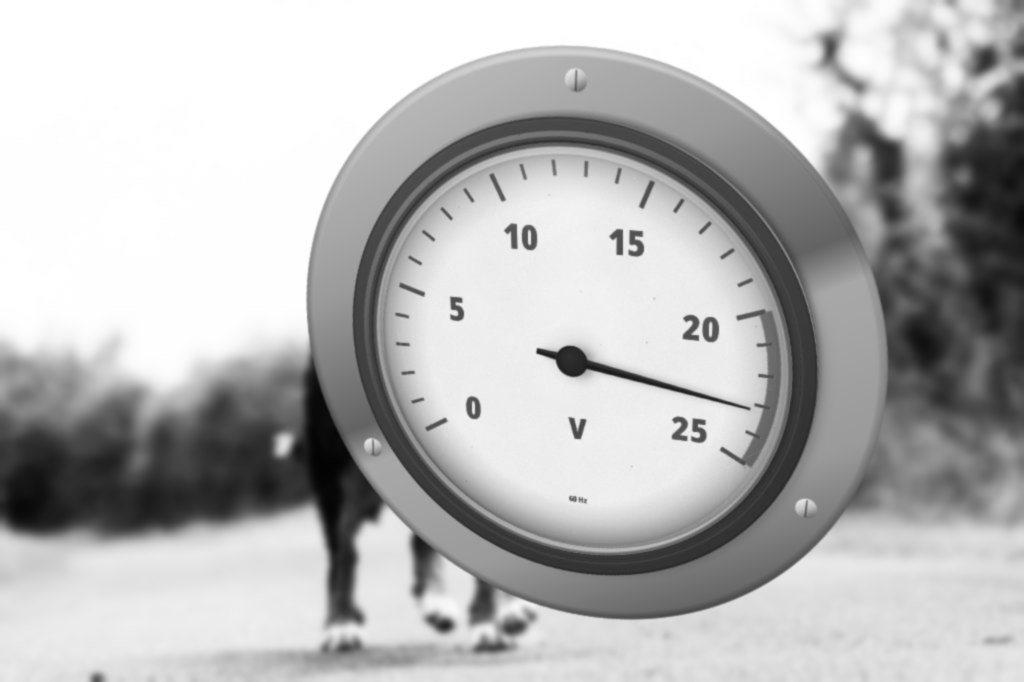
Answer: 23 V
